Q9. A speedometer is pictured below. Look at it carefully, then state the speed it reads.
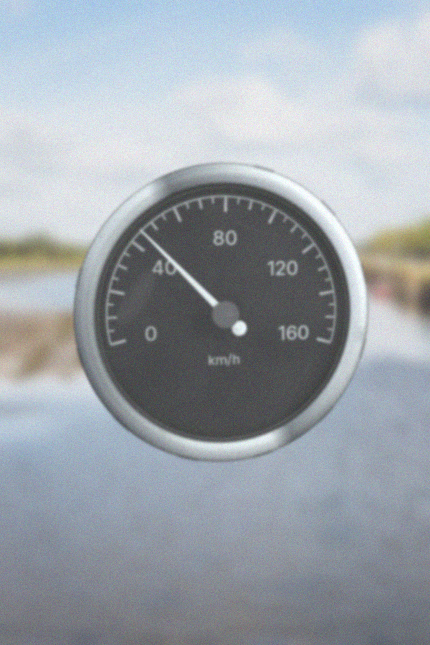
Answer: 45 km/h
